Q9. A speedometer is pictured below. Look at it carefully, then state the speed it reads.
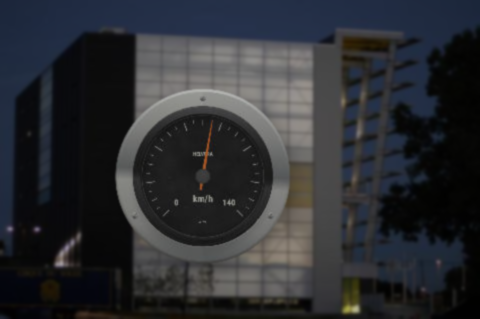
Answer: 75 km/h
